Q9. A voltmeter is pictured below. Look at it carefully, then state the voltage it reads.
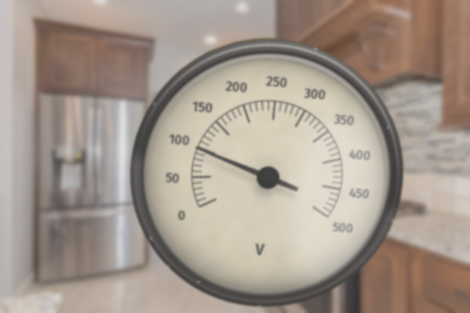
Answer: 100 V
